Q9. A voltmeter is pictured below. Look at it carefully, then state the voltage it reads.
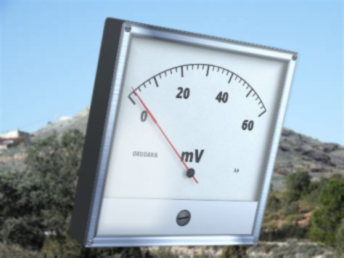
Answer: 2 mV
